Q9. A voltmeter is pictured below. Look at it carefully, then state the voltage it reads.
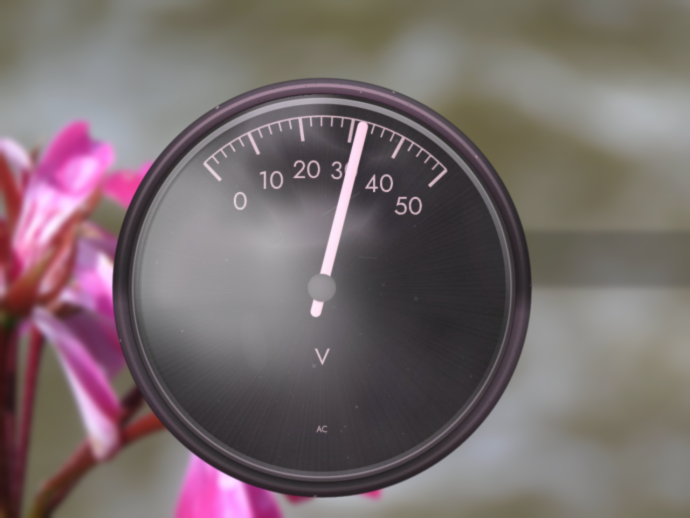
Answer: 32 V
